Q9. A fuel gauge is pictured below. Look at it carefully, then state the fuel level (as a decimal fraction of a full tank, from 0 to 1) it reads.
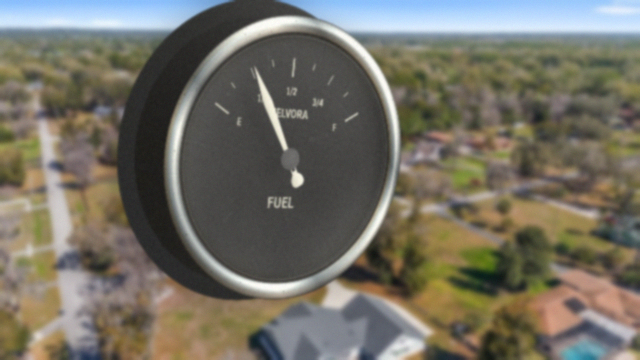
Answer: 0.25
